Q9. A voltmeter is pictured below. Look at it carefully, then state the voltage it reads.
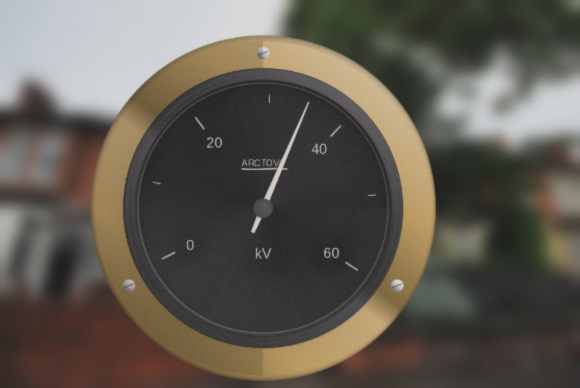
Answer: 35 kV
